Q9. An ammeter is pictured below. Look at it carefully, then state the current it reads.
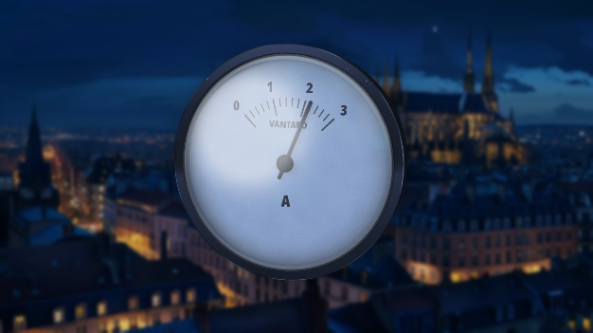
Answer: 2.2 A
